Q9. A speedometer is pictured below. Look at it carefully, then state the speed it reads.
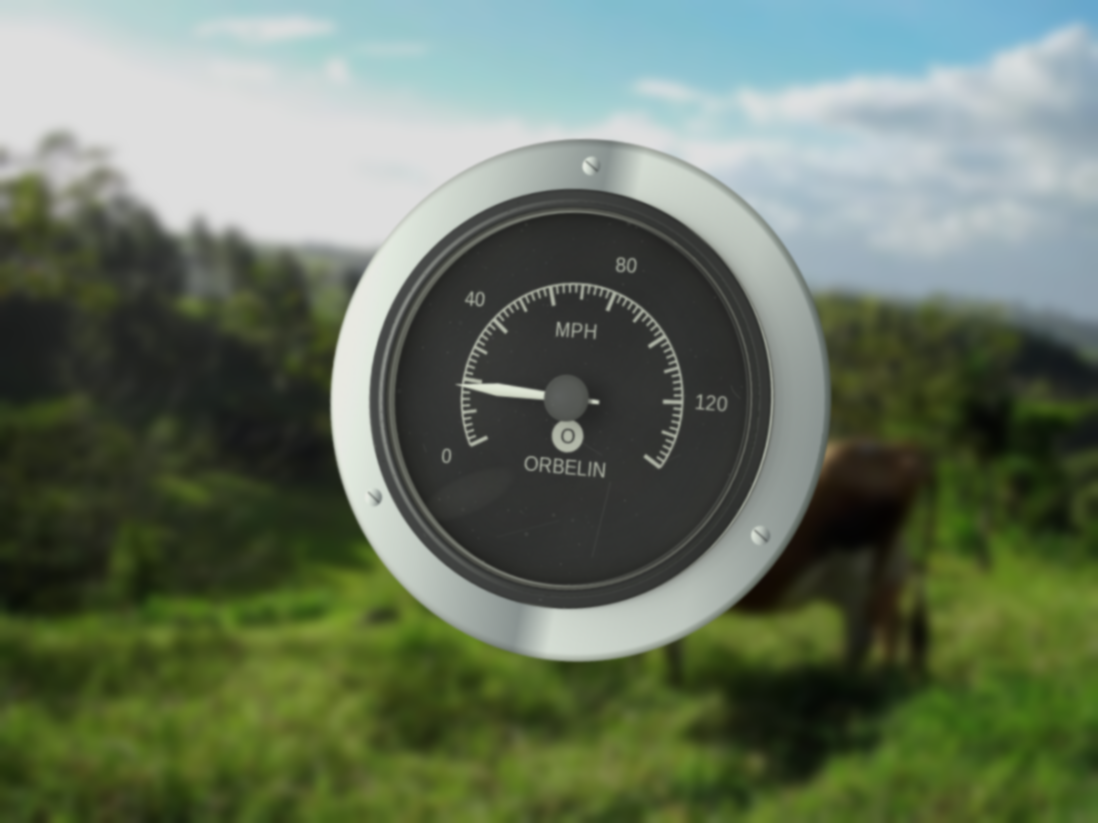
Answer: 18 mph
